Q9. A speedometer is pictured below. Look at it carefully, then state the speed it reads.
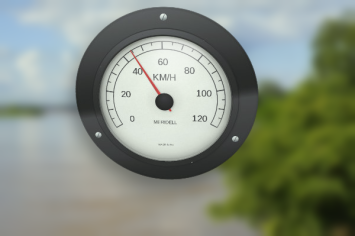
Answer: 45 km/h
